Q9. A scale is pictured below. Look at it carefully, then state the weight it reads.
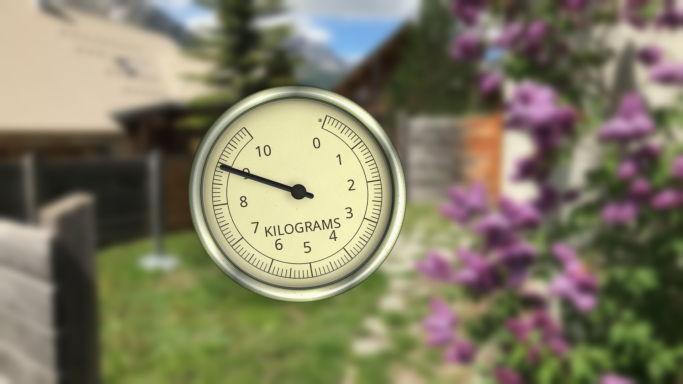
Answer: 8.9 kg
